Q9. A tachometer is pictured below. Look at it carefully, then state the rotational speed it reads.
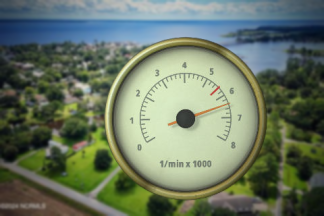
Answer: 6400 rpm
